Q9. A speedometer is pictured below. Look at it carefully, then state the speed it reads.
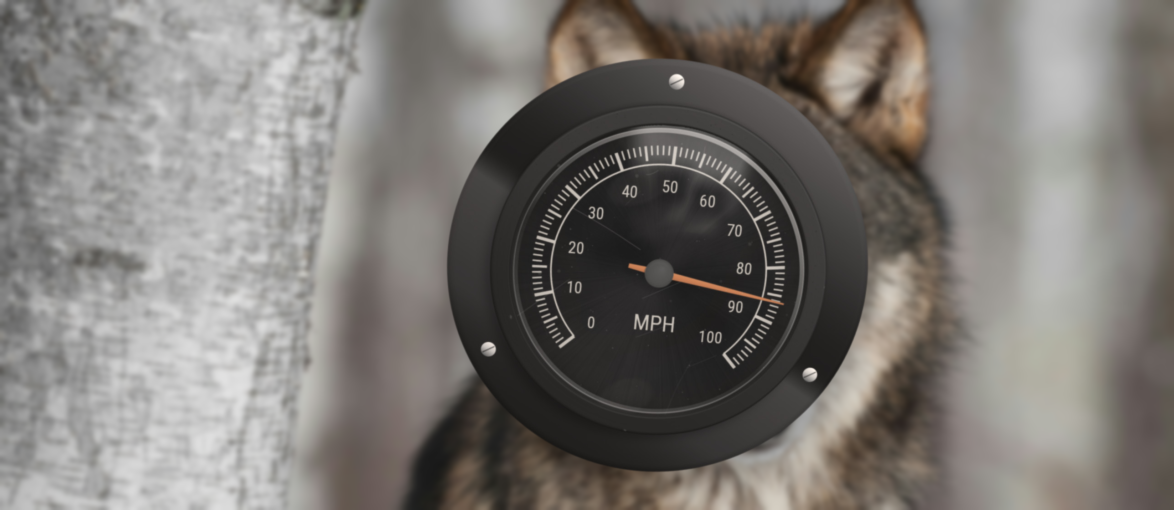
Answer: 86 mph
